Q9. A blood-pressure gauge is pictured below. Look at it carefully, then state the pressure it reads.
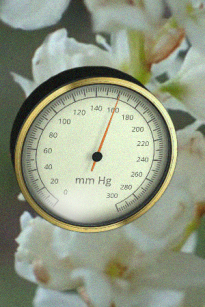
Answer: 160 mmHg
